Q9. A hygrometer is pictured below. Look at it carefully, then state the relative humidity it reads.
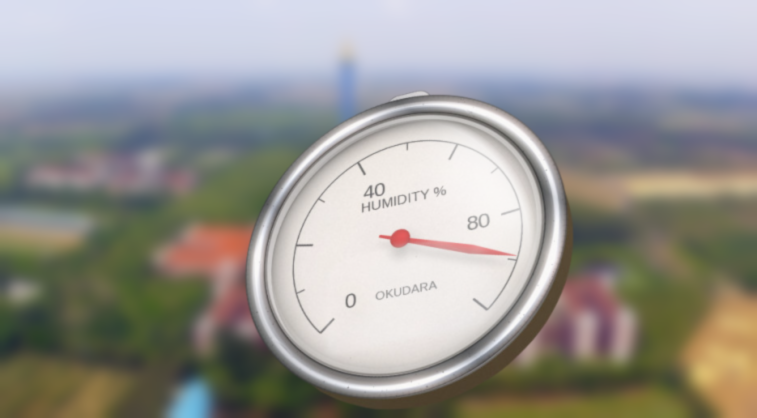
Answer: 90 %
